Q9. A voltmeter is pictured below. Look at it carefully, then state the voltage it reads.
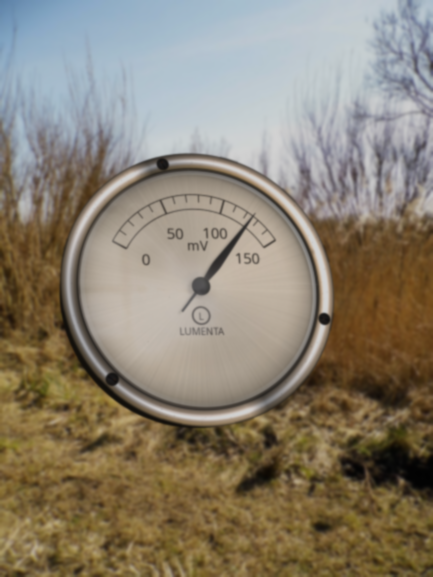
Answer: 125 mV
